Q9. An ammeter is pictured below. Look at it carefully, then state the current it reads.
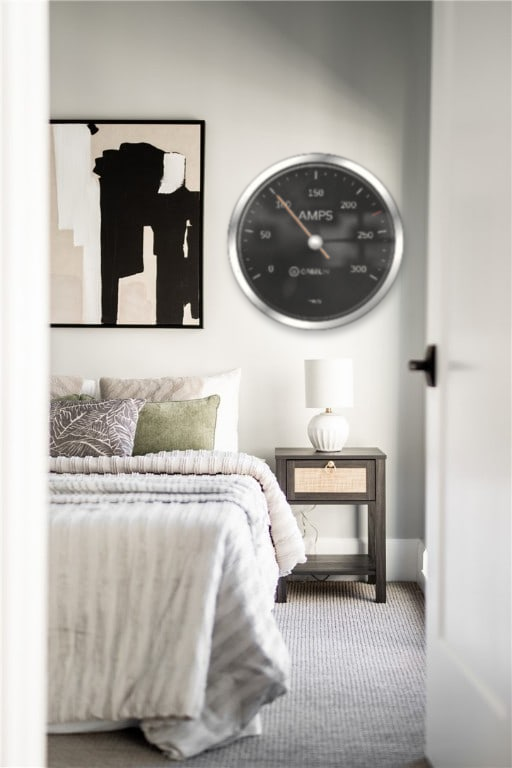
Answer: 100 A
